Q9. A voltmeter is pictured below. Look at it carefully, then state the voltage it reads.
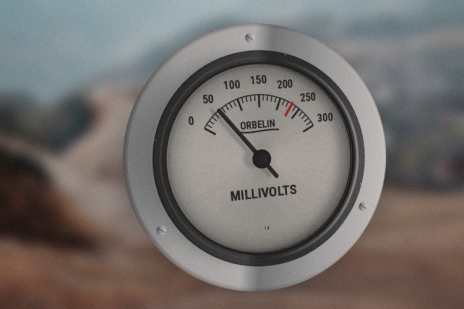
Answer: 50 mV
